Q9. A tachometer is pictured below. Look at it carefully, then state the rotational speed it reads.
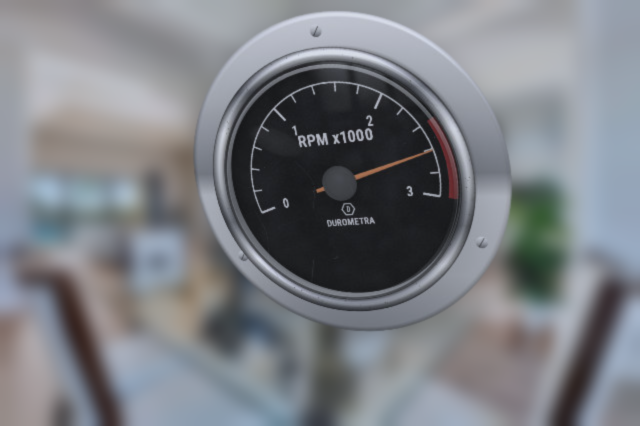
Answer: 2600 rpm
